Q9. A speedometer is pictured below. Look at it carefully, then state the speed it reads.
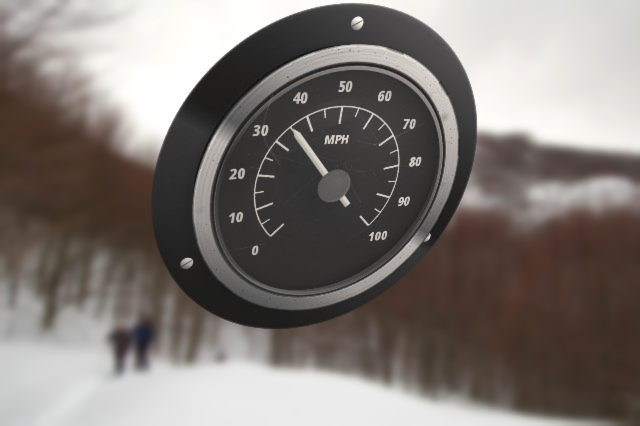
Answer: 35 mph
